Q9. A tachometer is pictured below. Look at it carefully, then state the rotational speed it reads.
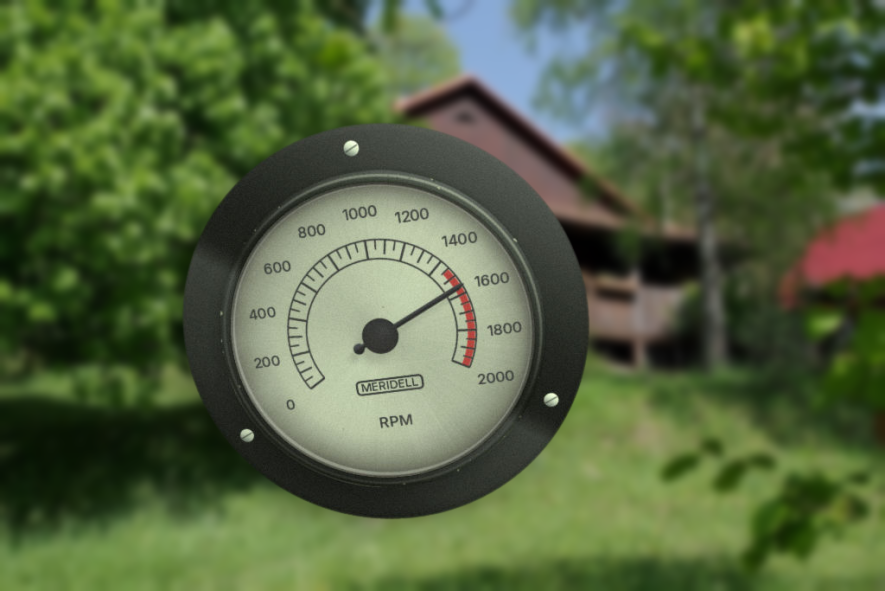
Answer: 1550 rpm
